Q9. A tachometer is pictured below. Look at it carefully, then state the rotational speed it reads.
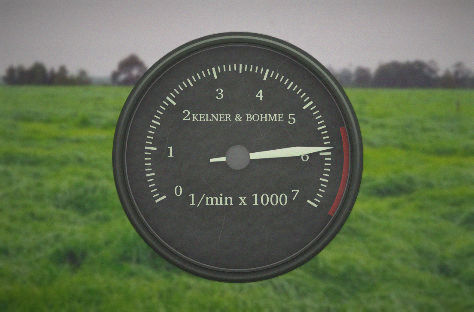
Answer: 5900 rpm
